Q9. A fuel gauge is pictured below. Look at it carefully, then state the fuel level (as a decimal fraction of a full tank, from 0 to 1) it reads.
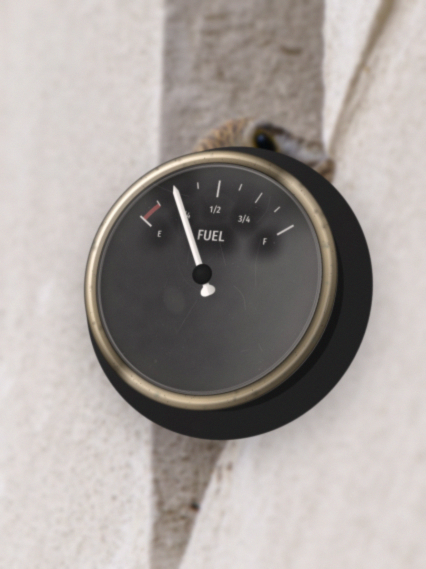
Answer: 0.25
